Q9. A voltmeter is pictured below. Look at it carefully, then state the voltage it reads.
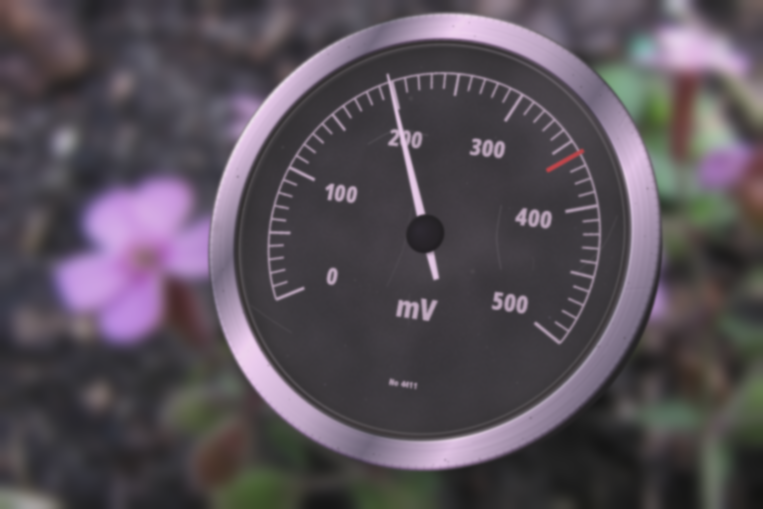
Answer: 200 mV
